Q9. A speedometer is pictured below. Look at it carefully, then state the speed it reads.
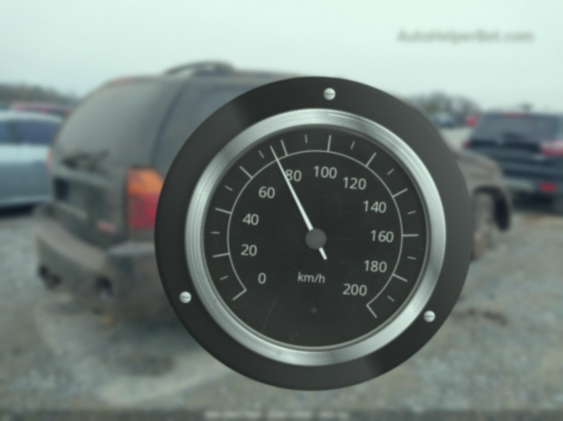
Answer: 75 km/h
